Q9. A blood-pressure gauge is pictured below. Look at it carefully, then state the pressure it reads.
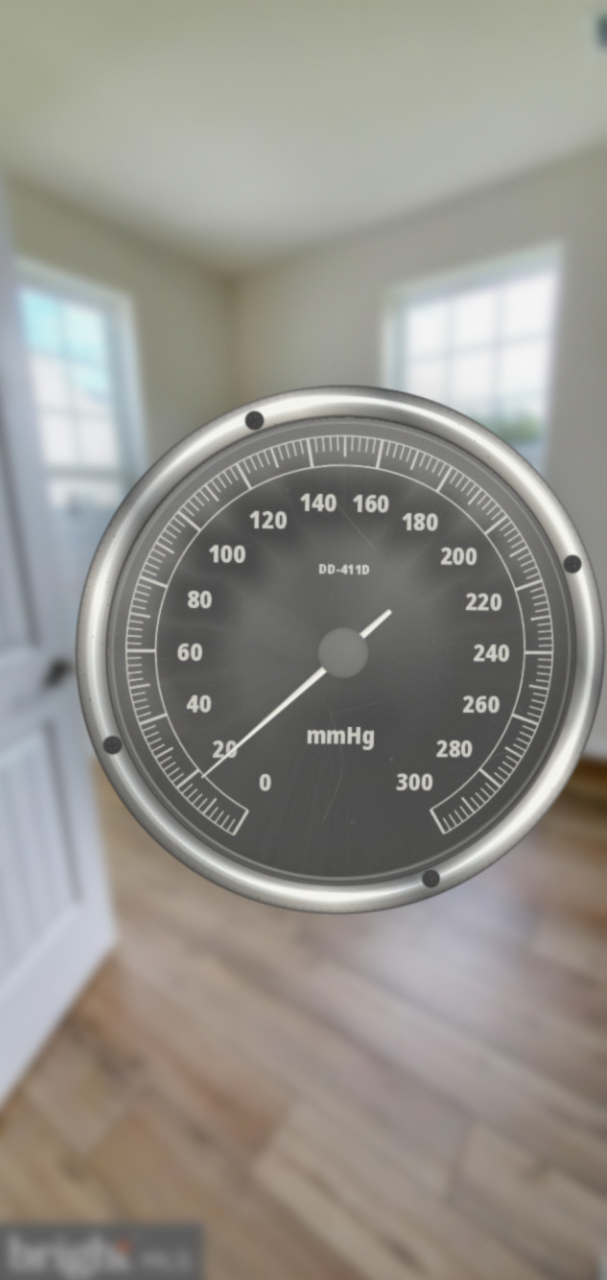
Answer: 18 mmHg
